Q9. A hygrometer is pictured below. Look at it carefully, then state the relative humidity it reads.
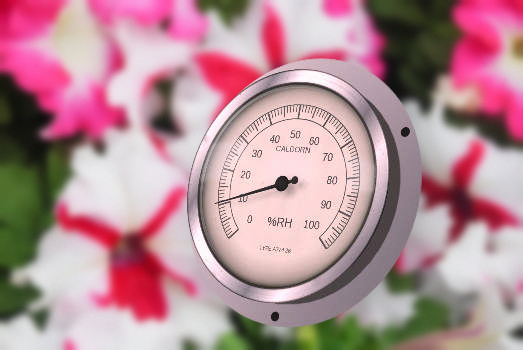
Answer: 10 %
